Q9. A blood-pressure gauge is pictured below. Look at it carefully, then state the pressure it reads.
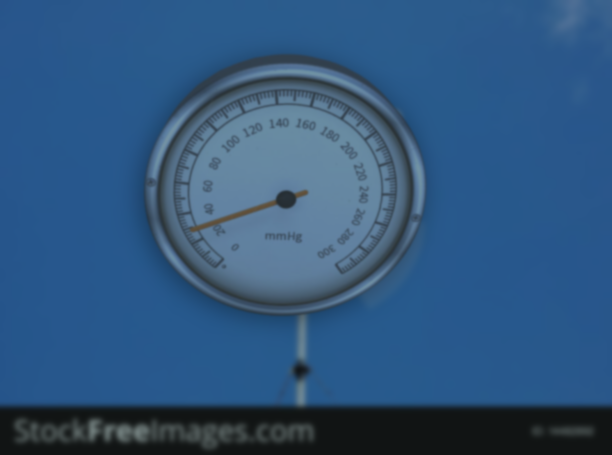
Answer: 30 mmHg
